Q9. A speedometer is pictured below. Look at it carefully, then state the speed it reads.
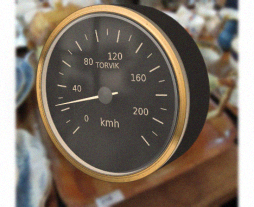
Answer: 25 km/h
